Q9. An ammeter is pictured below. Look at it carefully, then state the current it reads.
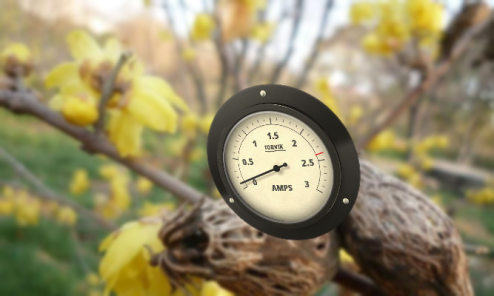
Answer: 0.1 A
